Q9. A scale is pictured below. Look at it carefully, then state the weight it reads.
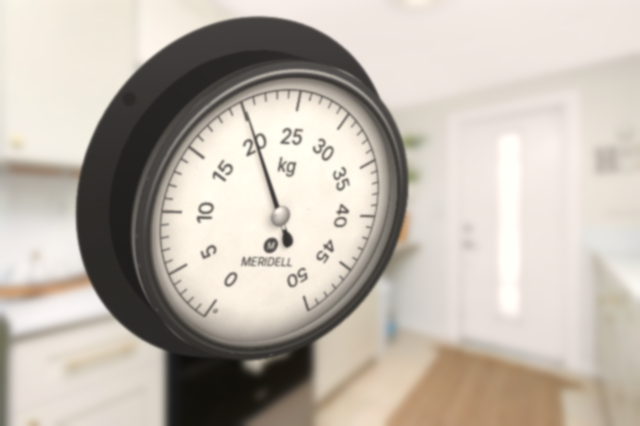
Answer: 20 kg
